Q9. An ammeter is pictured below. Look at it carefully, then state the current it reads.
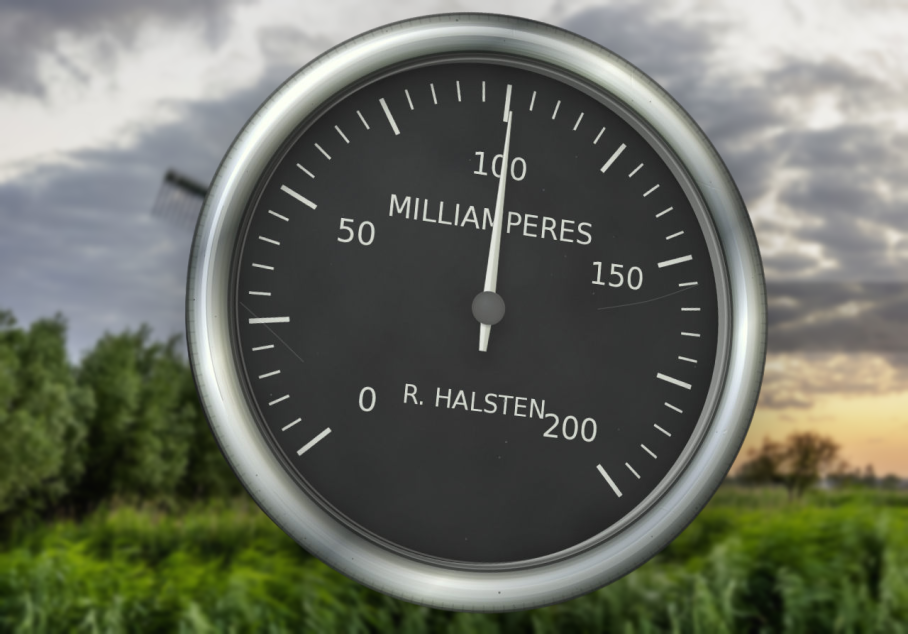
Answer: 100 mA
